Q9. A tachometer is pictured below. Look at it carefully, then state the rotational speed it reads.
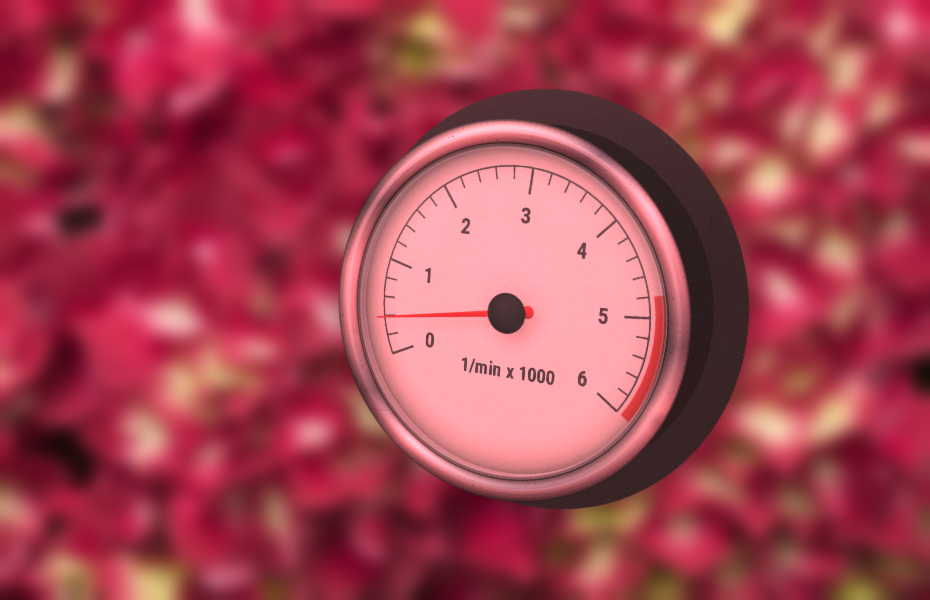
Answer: 400 rpm
